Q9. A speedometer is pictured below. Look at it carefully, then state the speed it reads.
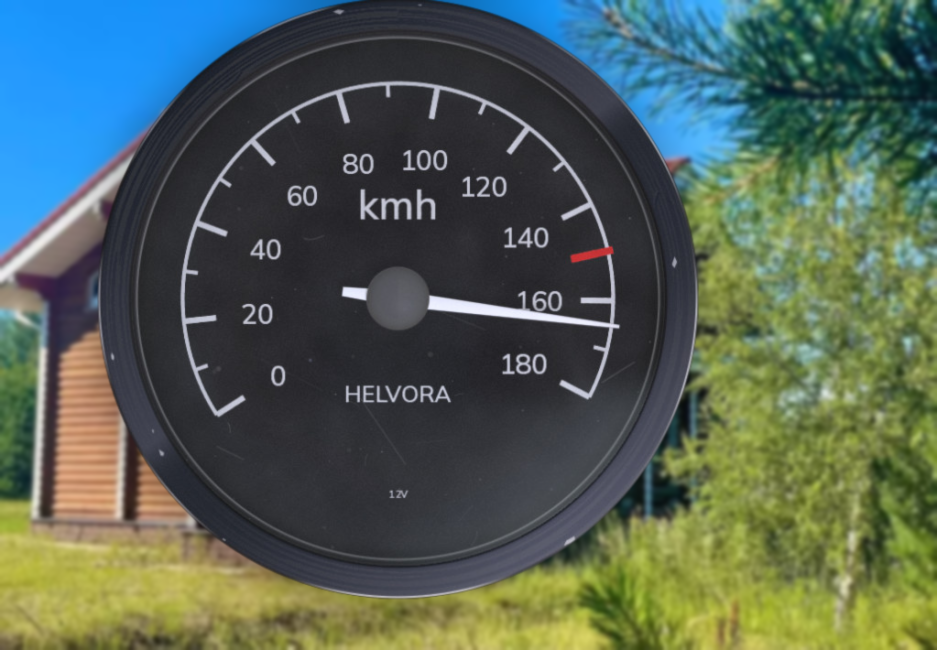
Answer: 165 km/h
